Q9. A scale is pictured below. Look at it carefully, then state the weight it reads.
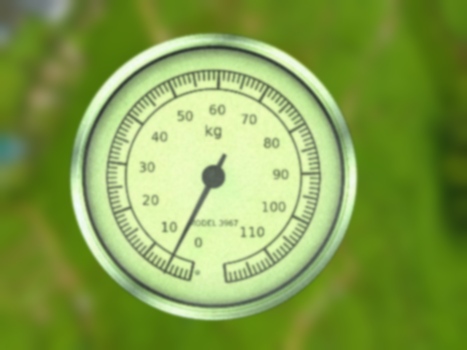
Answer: 5 kg
